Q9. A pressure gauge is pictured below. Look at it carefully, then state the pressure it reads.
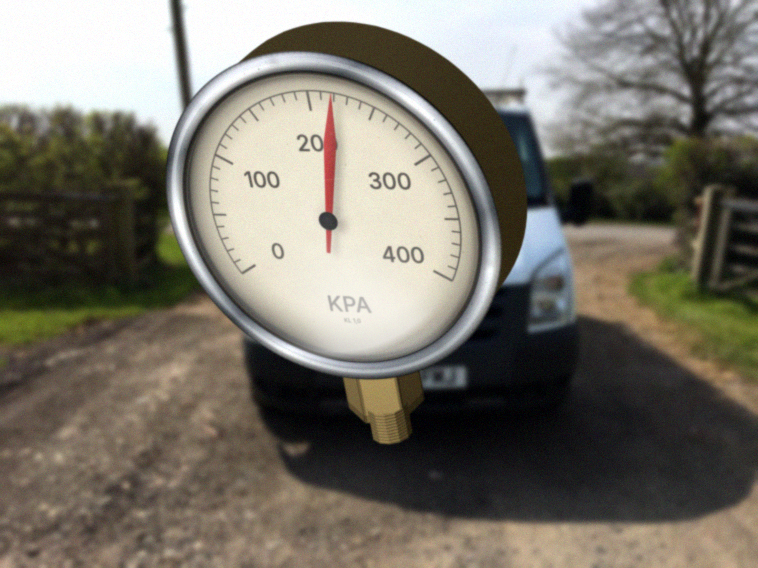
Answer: 220 kPa
